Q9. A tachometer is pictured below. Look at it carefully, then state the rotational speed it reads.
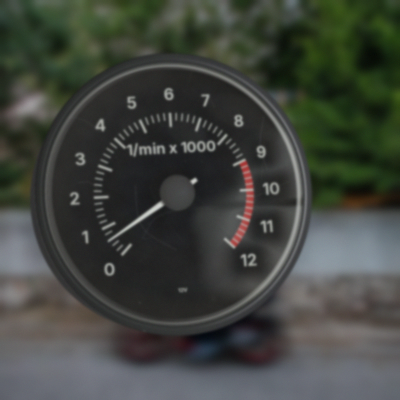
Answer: 600 rpm
